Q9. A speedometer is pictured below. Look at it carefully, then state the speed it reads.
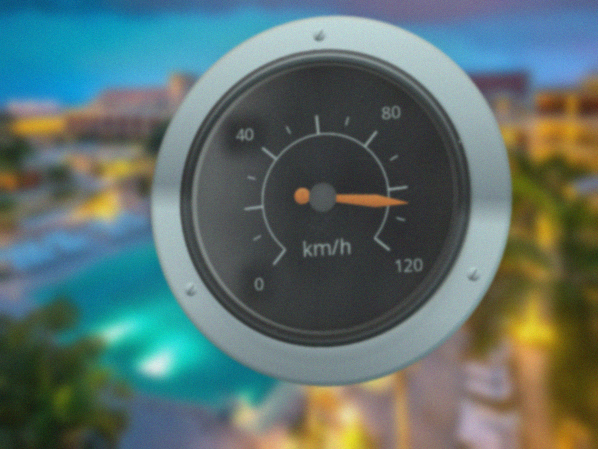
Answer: 105 km/h
